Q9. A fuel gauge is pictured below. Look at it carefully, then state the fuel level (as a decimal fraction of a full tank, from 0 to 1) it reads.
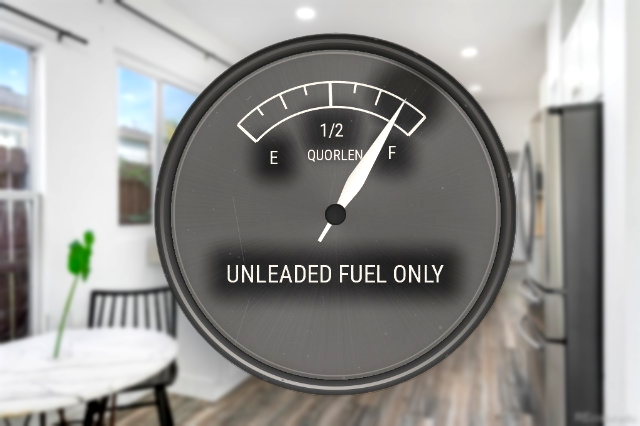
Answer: 0.875
